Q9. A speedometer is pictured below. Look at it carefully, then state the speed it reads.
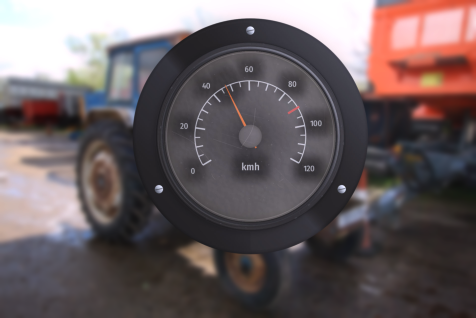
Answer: 47.5 km/h
